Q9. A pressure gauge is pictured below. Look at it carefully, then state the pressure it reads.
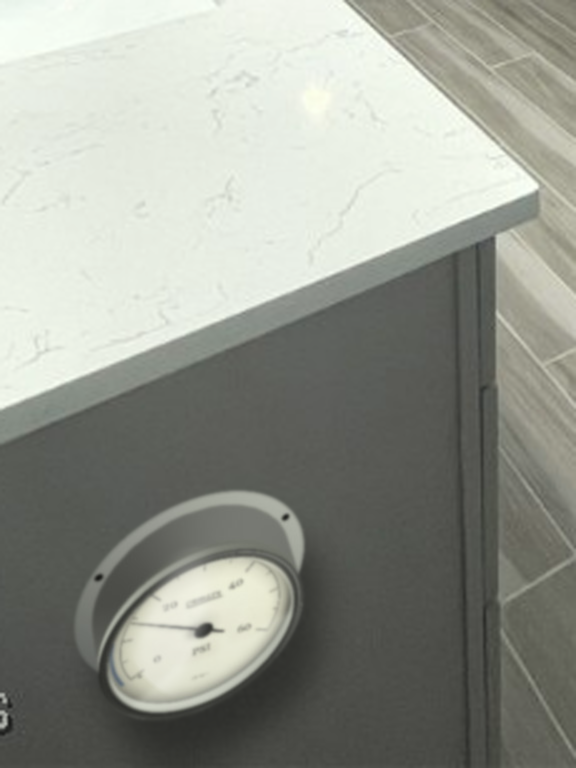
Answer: 15 psi
